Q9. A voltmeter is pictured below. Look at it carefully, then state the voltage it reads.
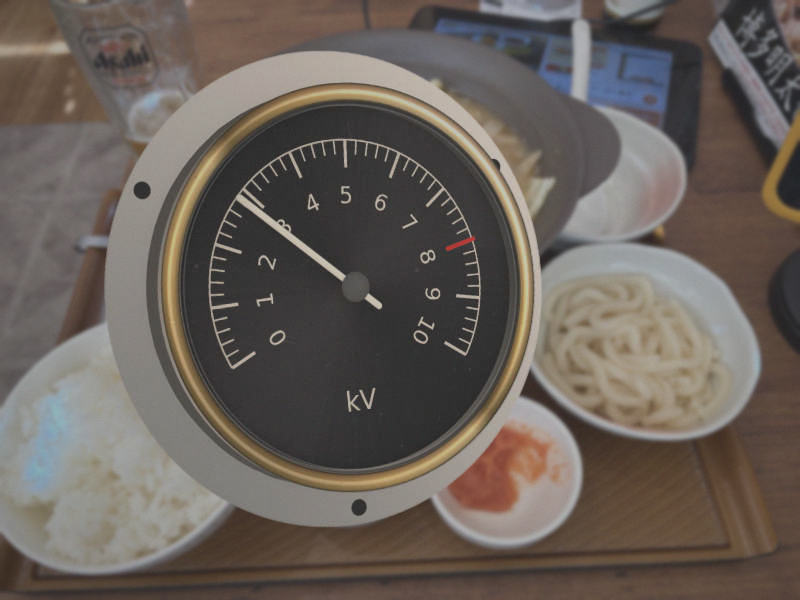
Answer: 2.8 kV
